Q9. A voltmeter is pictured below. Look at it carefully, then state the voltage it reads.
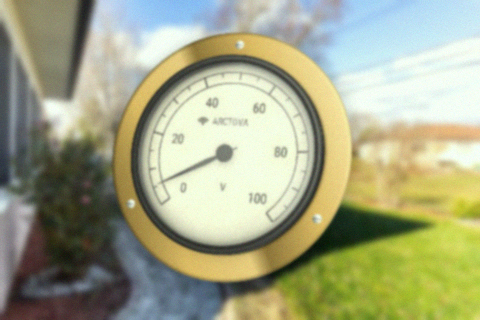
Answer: 5 V
